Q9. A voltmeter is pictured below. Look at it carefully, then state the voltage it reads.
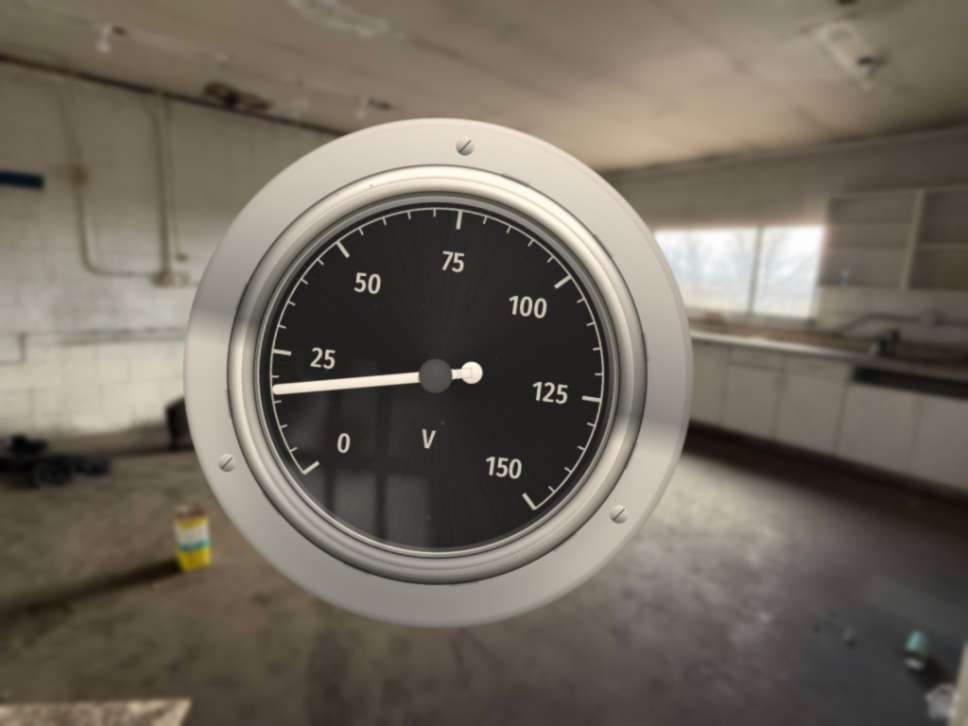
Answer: 17.5 V
